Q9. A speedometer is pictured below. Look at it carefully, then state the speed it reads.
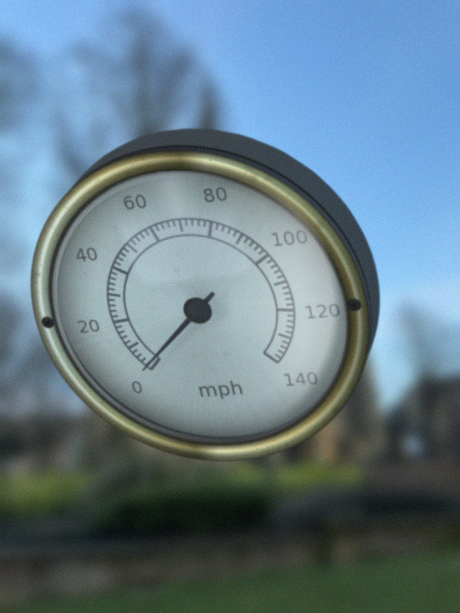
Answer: 2 mph
